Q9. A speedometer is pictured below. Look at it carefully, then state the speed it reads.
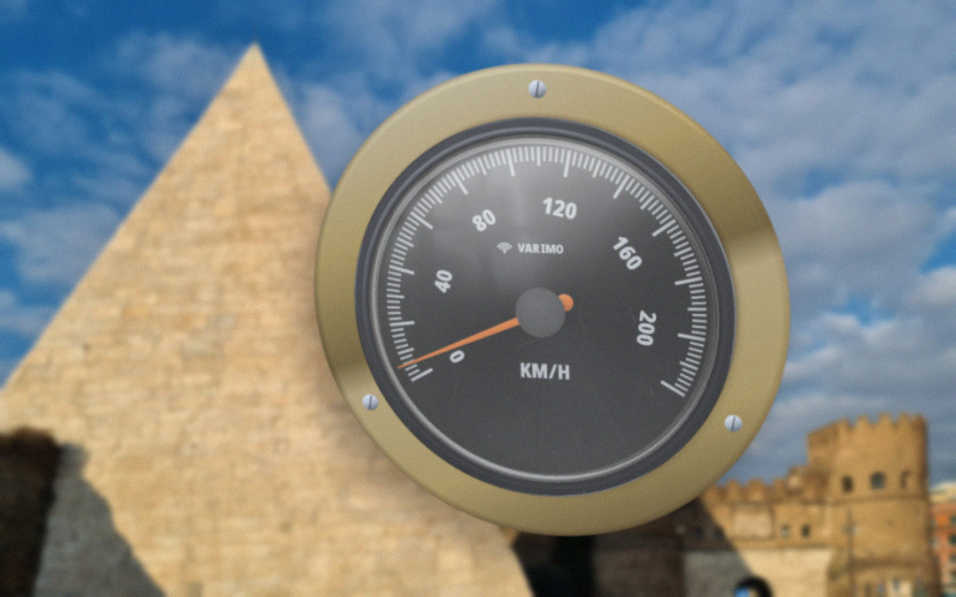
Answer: 6 km/h
